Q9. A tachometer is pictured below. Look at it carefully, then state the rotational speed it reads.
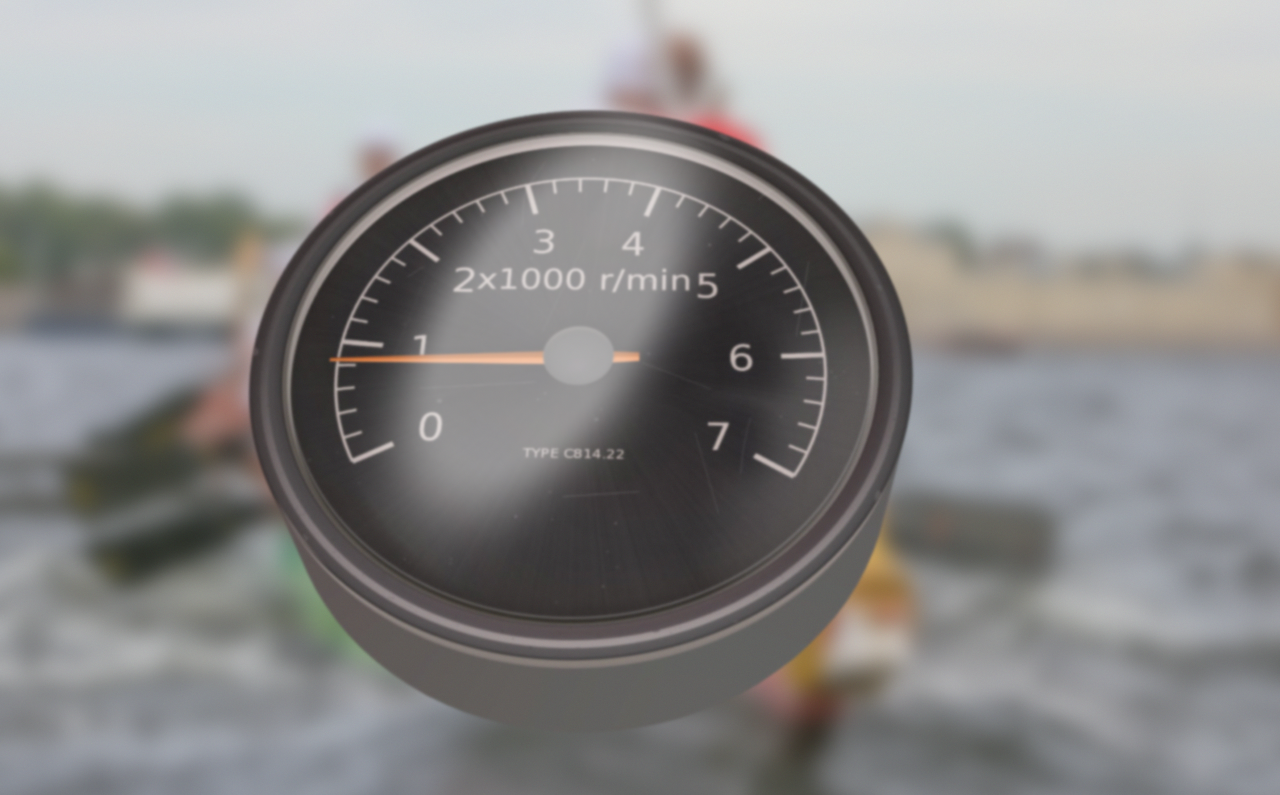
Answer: 800 rpm
